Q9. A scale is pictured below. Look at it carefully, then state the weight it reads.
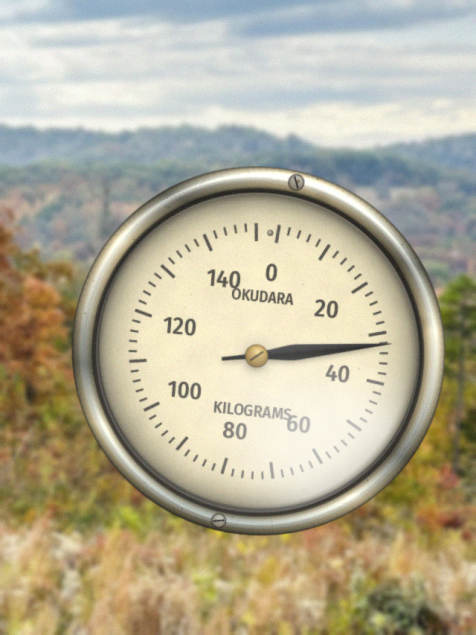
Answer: 32 kg
